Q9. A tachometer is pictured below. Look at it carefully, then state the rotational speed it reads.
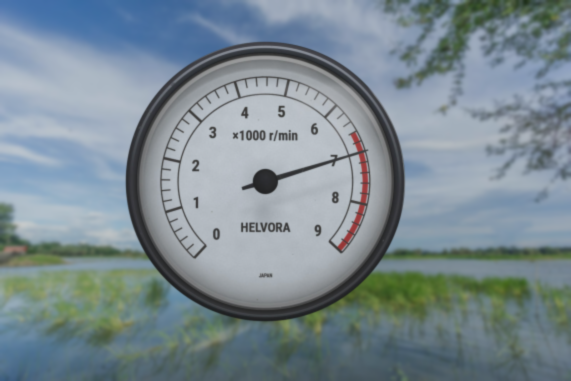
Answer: 7000 rpm
